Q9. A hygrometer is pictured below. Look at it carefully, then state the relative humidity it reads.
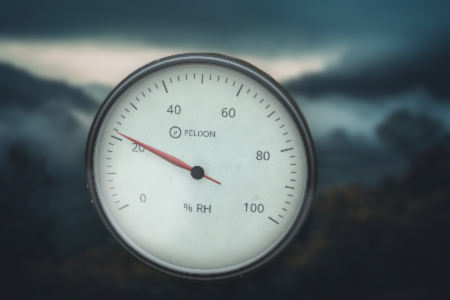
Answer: 22 %
